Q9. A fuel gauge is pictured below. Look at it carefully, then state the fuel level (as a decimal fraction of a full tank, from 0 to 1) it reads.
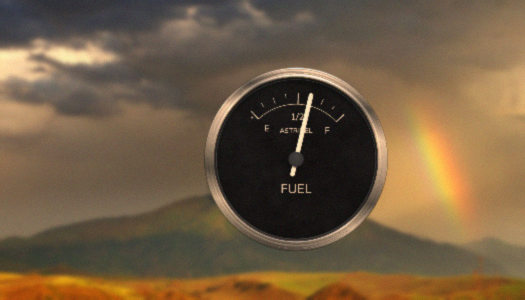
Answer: 0.625
